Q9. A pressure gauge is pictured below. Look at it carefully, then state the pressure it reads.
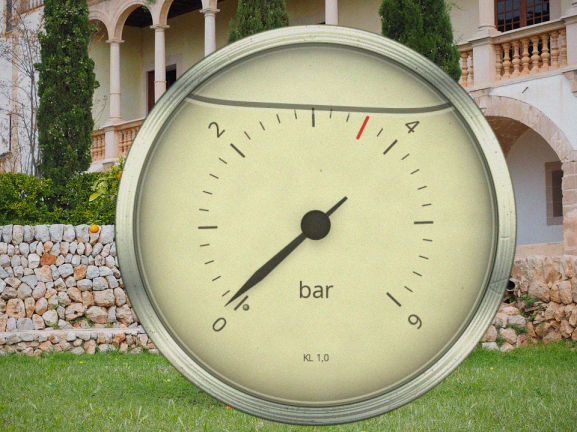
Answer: 0.1 bar
